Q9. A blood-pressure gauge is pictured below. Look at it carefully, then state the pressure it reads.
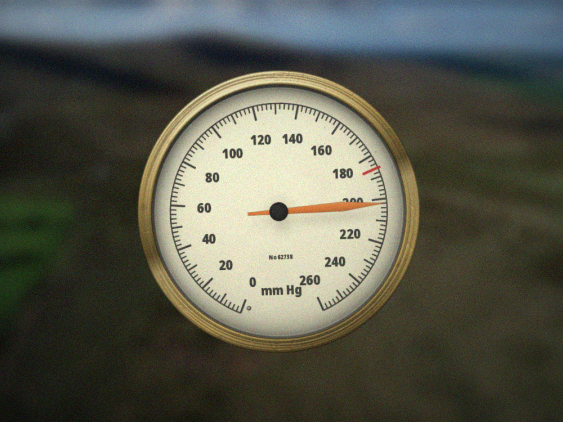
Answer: 202 mmHg
